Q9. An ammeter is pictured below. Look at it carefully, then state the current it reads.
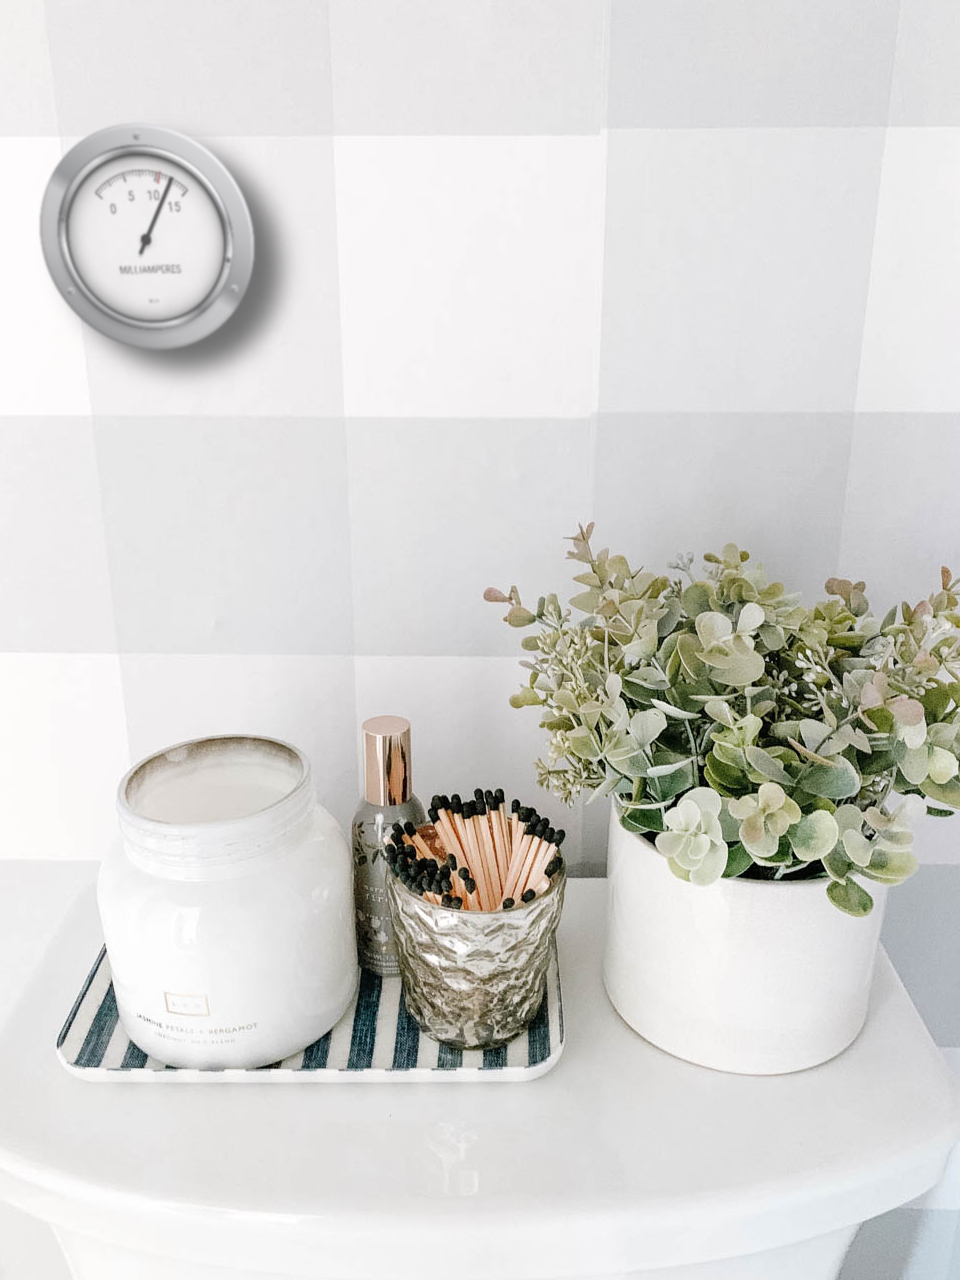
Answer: 12.5 mA
